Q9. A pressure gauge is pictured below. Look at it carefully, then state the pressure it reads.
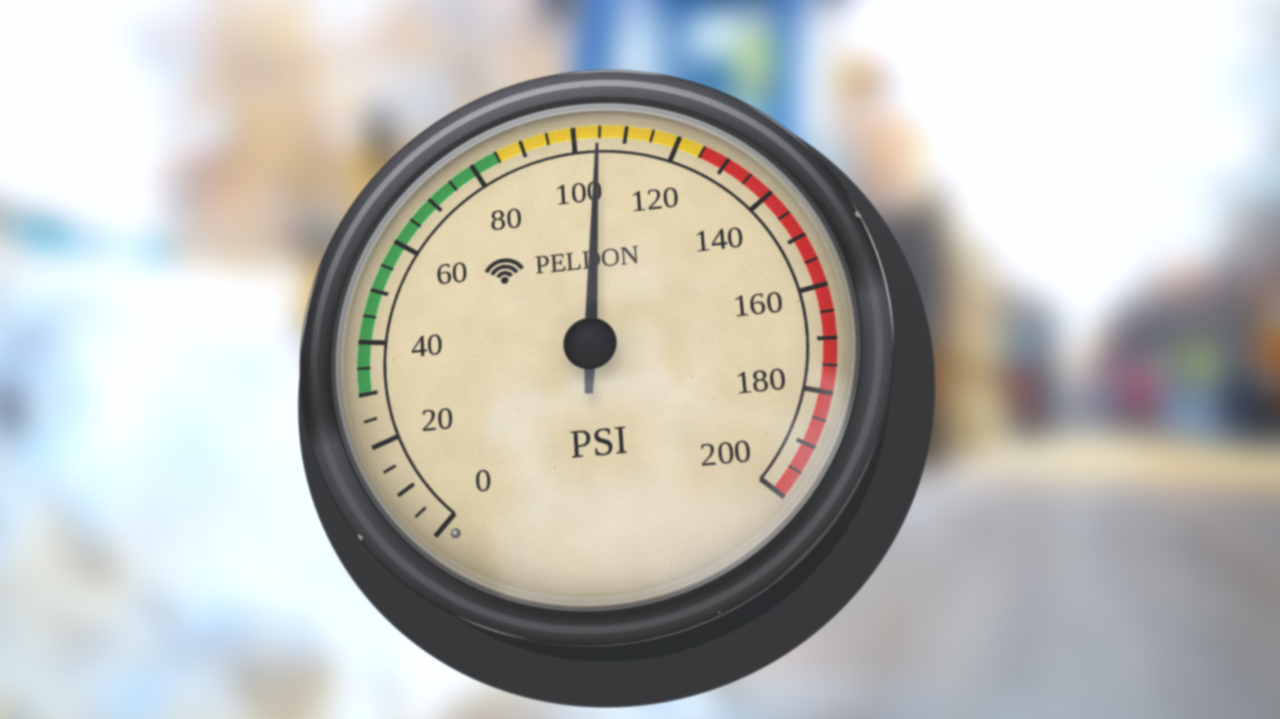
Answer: 105 psi
